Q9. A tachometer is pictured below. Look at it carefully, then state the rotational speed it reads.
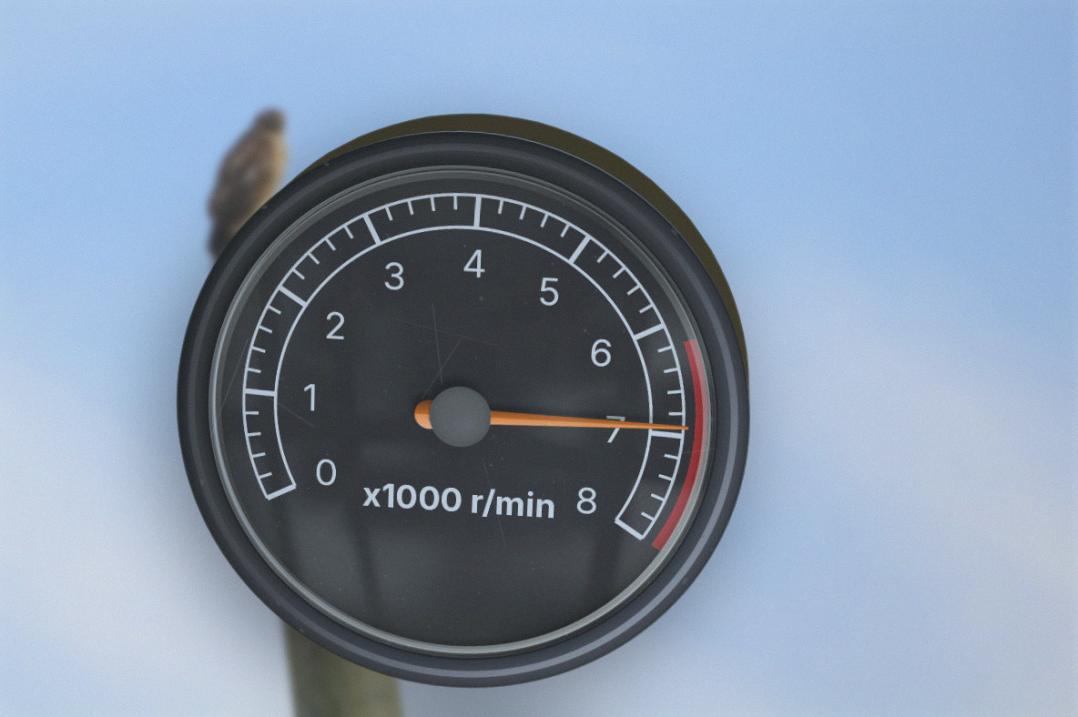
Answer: 6900 rpm
